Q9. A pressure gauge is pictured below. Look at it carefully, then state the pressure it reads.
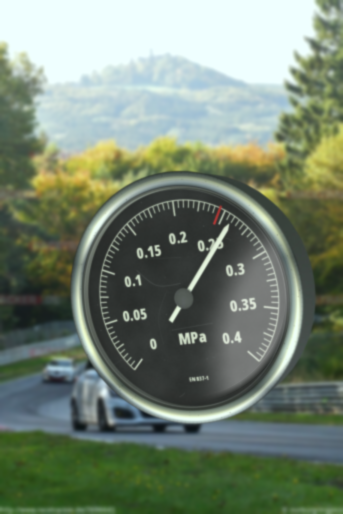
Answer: 0.26 MPa
